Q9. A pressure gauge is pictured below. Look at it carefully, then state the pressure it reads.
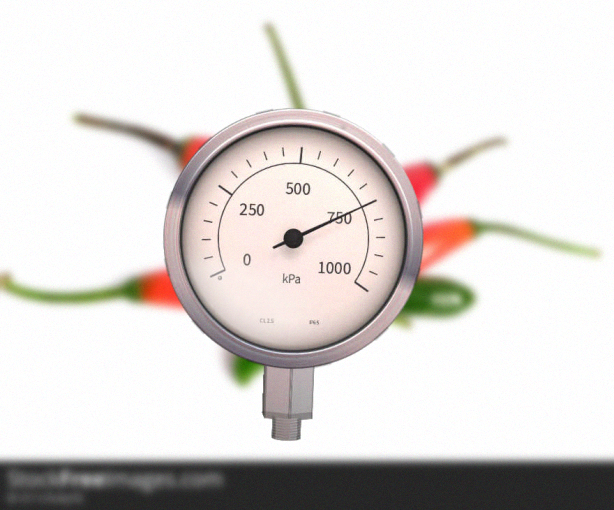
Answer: 750 kPa
